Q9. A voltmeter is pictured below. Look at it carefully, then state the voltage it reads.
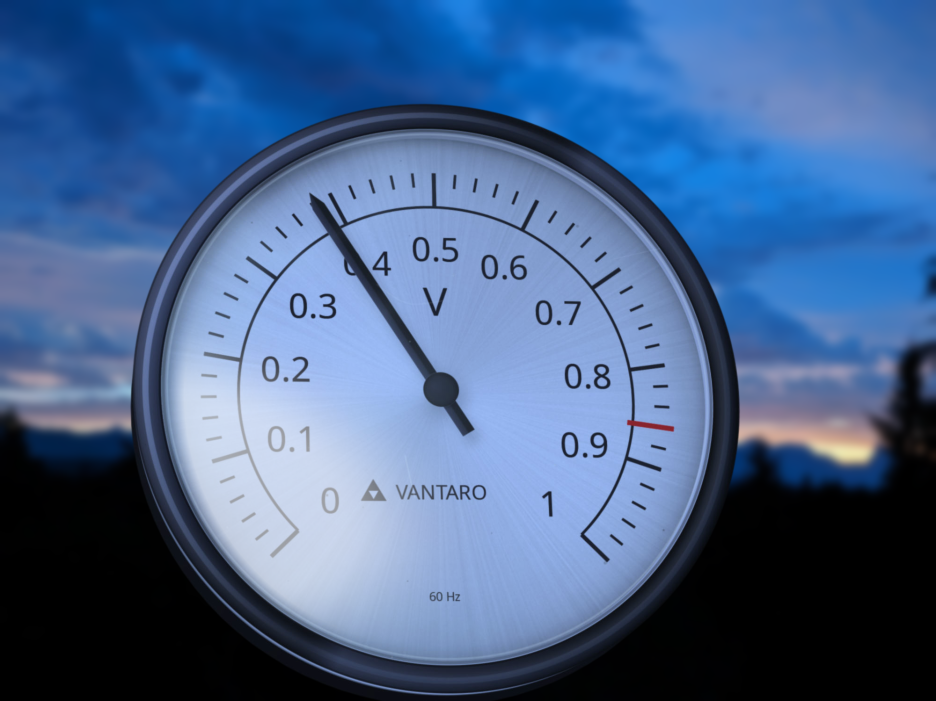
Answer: 0.38 V
